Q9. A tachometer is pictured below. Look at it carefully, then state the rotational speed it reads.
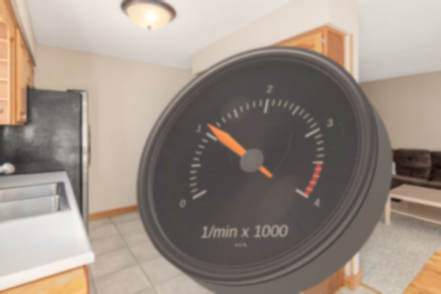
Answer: 1100 rpm
